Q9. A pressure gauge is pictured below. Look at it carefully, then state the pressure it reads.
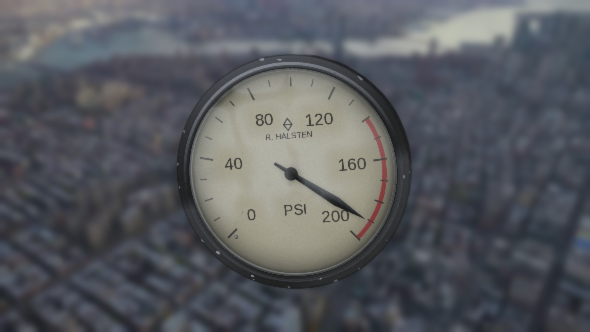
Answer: 190 psi
